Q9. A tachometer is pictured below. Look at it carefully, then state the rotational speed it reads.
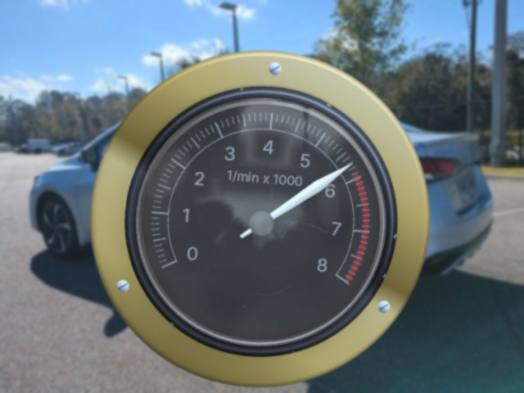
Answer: 5700 rpm
